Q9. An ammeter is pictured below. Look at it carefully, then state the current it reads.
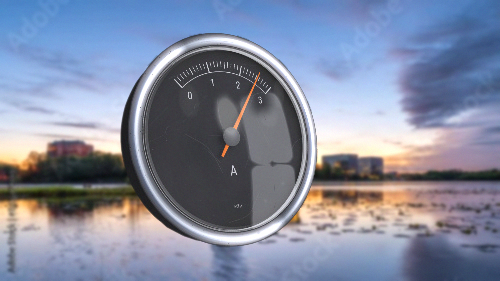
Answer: 2.5 A
